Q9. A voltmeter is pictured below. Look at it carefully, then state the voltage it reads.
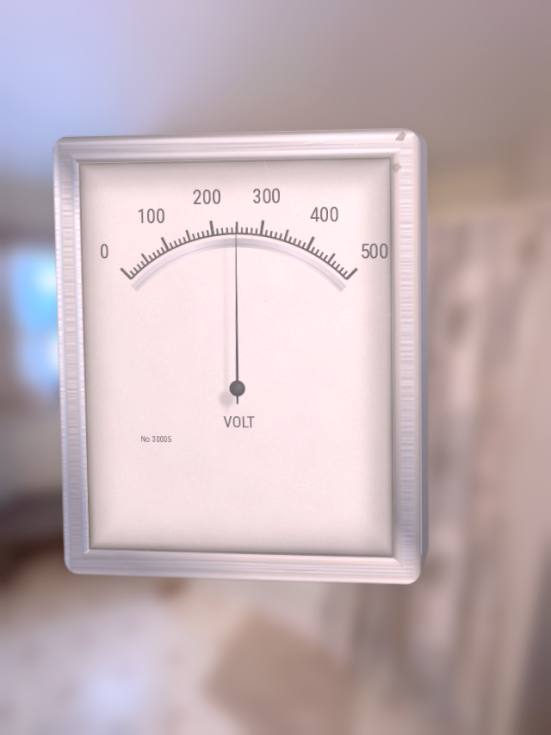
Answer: 250 V
